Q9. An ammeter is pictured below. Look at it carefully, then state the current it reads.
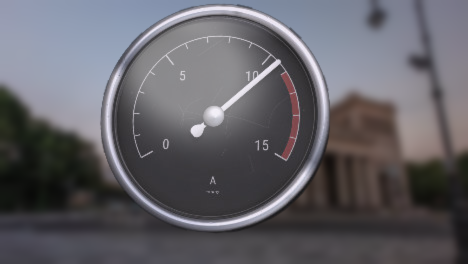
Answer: 10.5 A
